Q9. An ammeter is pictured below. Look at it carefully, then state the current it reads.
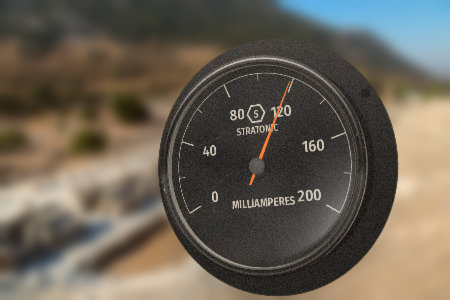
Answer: 120 mA
